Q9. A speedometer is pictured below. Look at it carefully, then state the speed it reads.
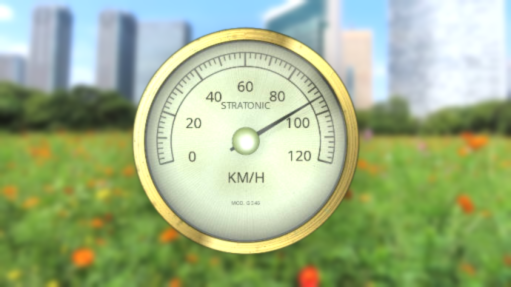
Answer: 94 km/h
